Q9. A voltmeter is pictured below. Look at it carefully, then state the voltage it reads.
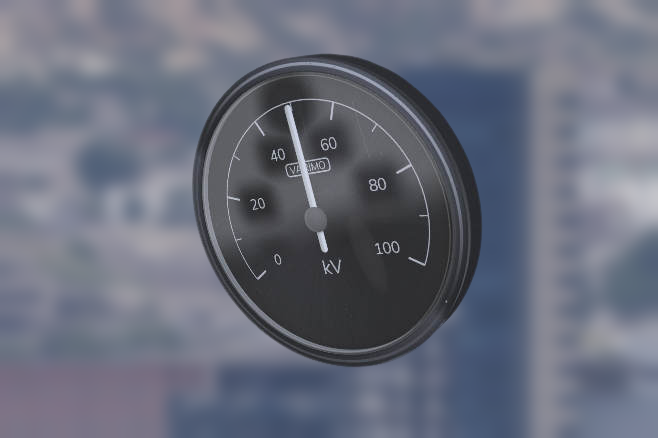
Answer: 50 kV
